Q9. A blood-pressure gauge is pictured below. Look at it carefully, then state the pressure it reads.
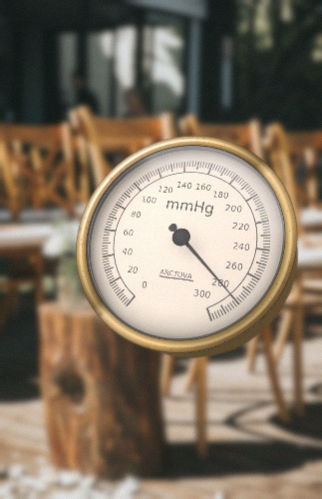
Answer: 280 mmHg
